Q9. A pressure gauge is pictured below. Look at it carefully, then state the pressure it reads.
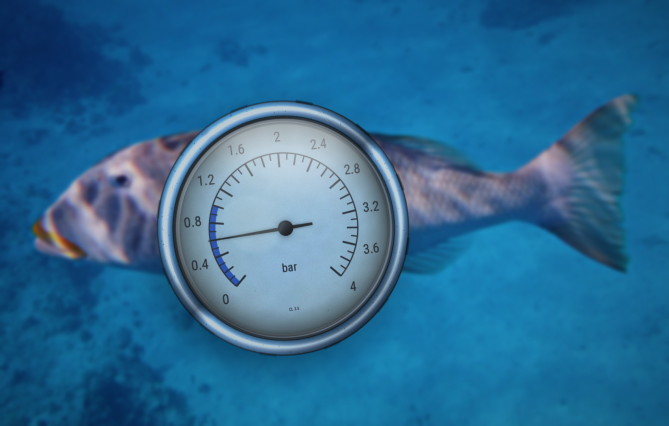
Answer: 0.6 bar
